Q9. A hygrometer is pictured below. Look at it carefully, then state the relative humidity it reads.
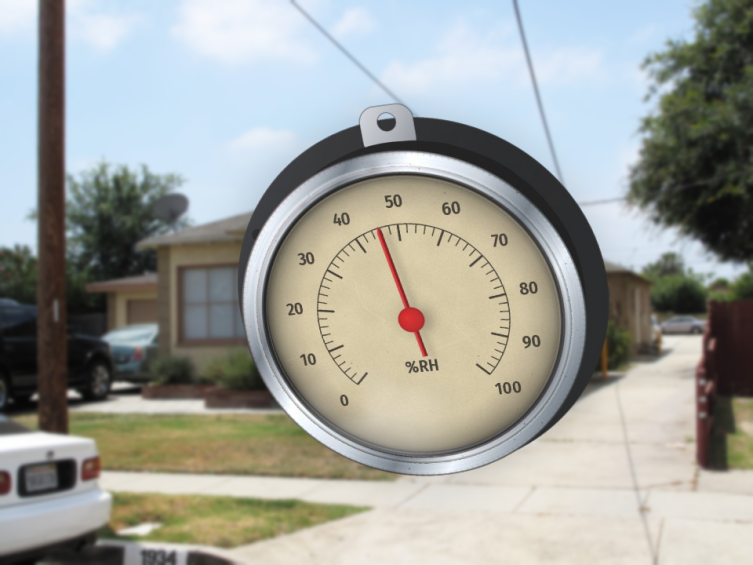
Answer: 46 %
